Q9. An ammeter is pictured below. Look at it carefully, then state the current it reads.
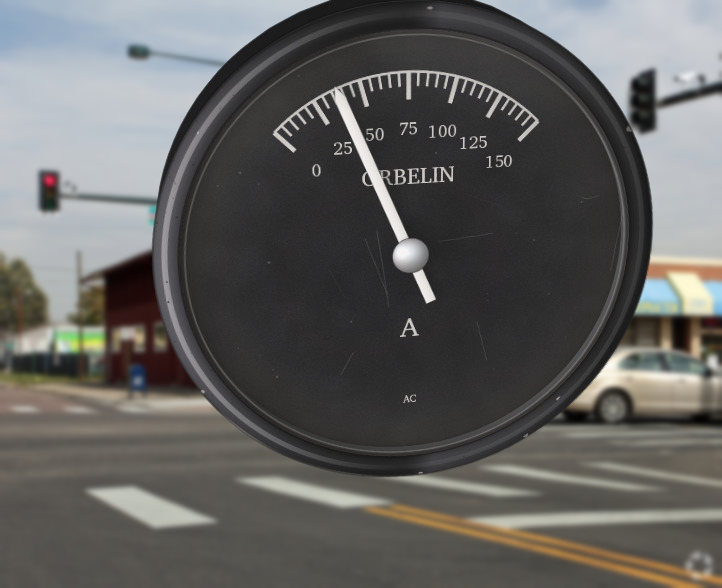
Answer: 37.5 A
